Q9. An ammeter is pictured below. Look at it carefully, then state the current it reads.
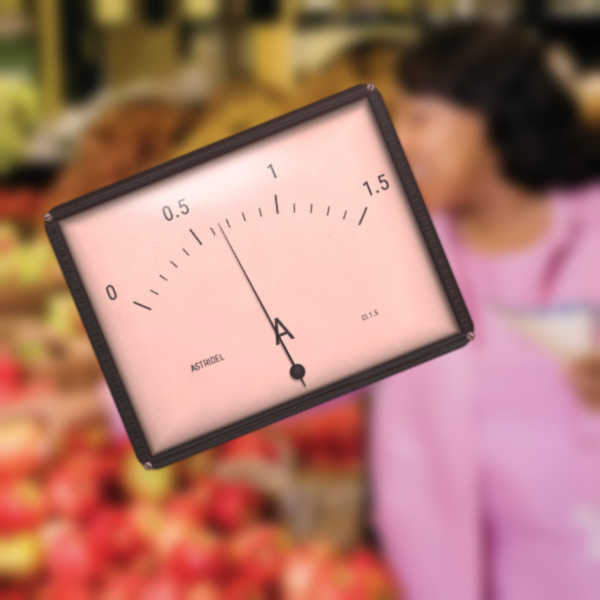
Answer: 0.65 A
